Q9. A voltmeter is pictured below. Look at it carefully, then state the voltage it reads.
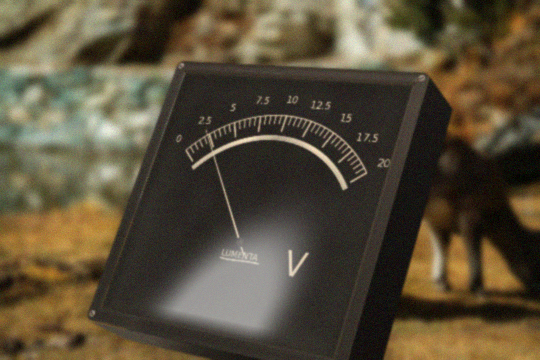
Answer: 2.5 V
